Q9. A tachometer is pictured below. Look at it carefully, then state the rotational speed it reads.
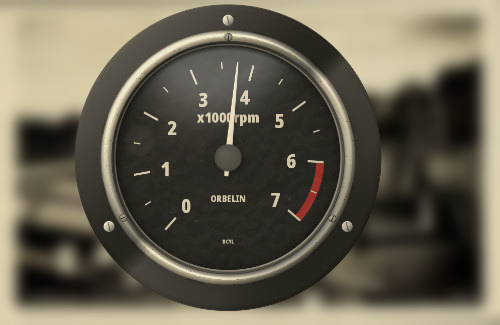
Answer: 3750 rpm
